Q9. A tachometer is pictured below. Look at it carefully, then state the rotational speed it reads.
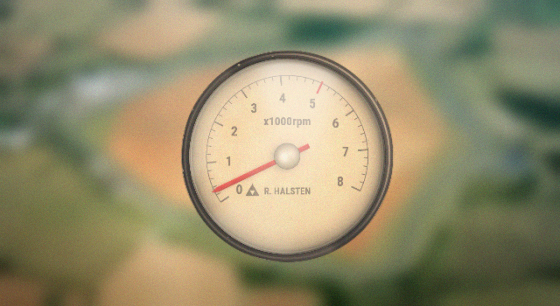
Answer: 300 rpm
